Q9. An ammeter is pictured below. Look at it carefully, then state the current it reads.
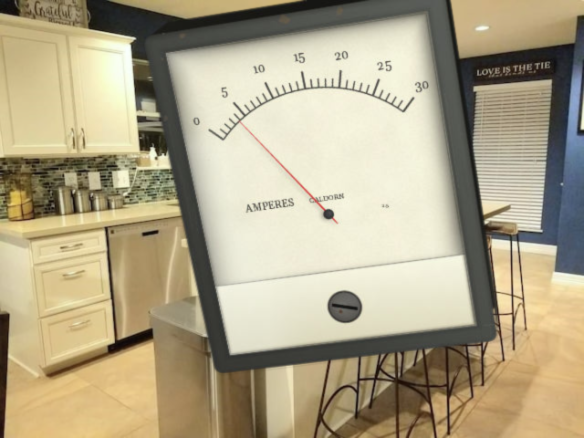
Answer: 4 A
